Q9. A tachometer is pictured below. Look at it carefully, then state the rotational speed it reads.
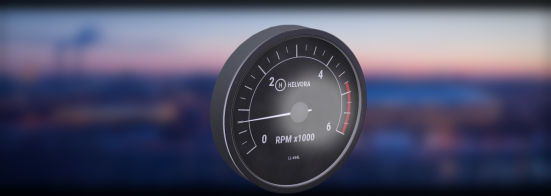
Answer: 750 rpm
